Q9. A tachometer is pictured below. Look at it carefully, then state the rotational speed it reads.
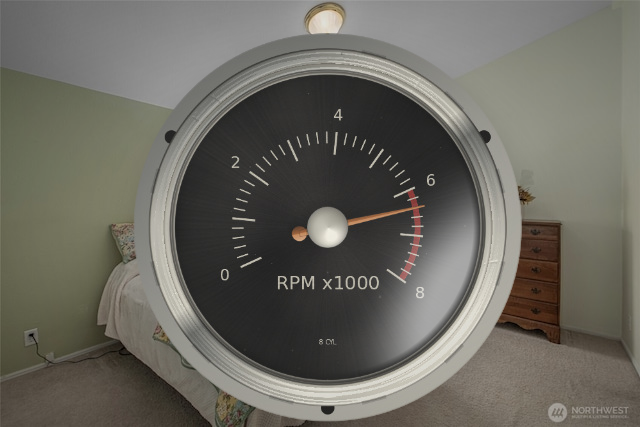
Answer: 6400 rpm
